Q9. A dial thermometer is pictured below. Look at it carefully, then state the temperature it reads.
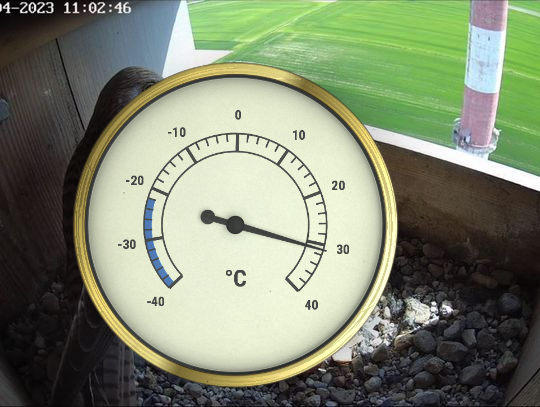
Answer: 31 °C
